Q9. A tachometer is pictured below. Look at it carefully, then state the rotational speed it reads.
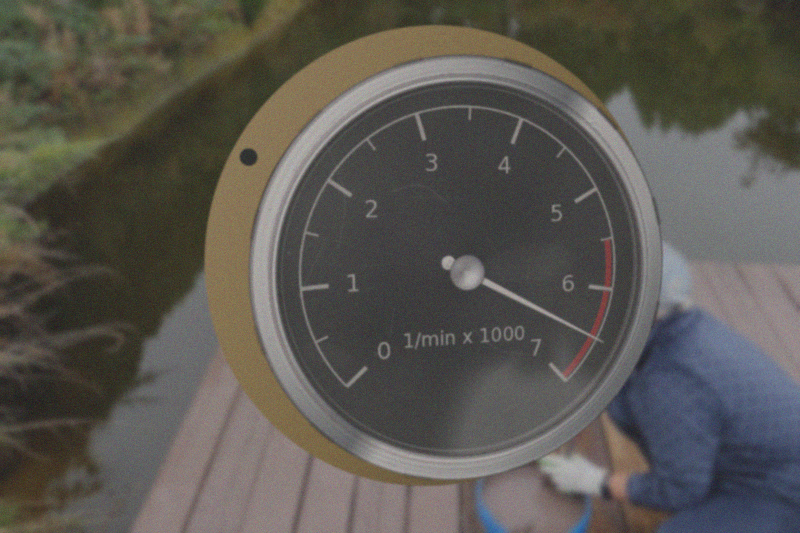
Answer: 6500 rpm
